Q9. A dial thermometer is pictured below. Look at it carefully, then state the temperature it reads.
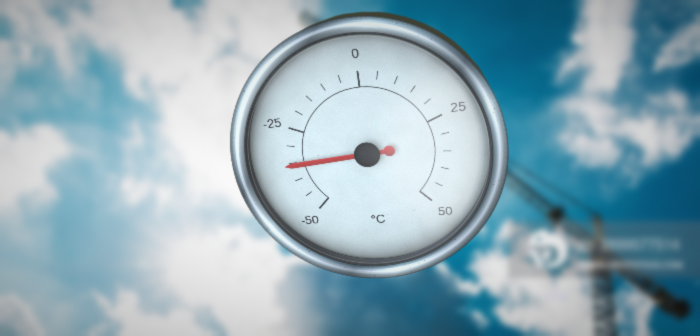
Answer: -35 °C
